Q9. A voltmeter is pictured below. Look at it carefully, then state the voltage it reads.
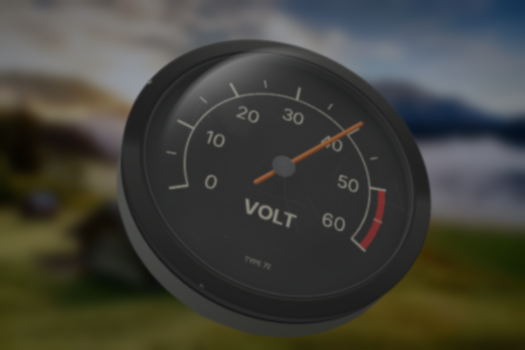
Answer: 40 V
